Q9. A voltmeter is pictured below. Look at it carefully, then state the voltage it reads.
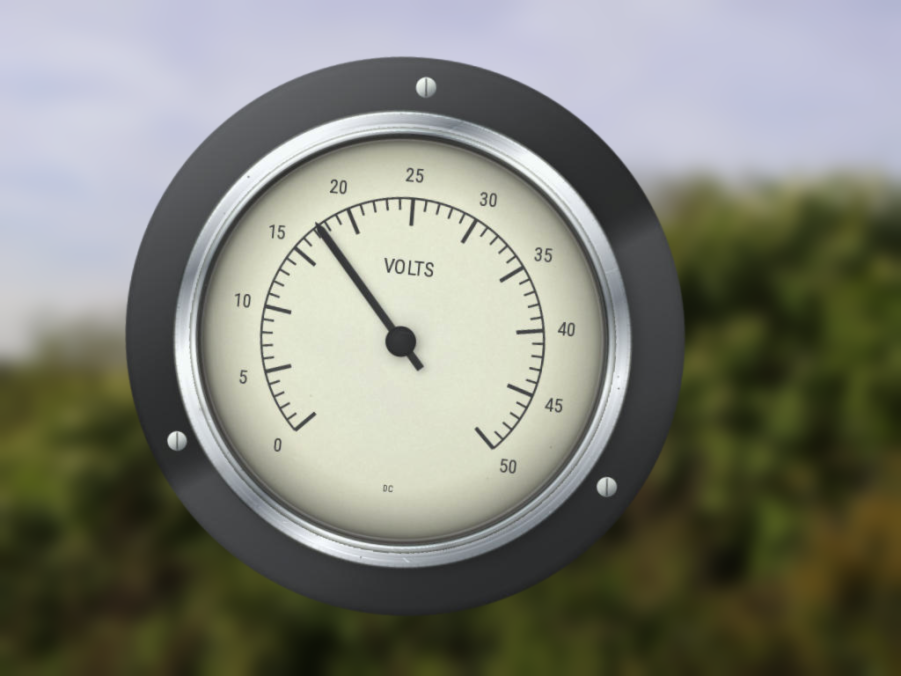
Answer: 17.5 V
